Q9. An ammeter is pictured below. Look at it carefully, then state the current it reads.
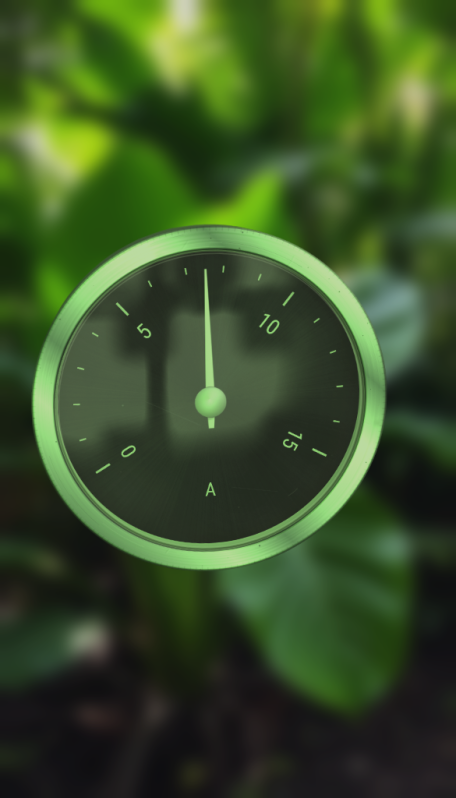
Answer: 7.5 A
